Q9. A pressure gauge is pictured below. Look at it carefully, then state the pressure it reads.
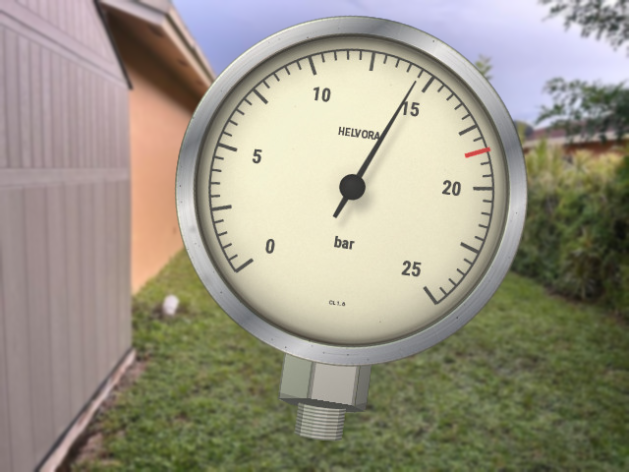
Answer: 14.5 bar
